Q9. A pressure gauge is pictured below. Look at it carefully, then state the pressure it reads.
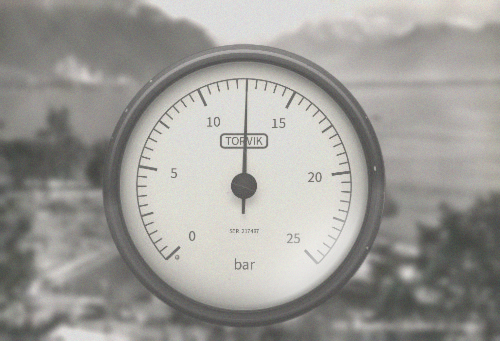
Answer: 12.5 bar
